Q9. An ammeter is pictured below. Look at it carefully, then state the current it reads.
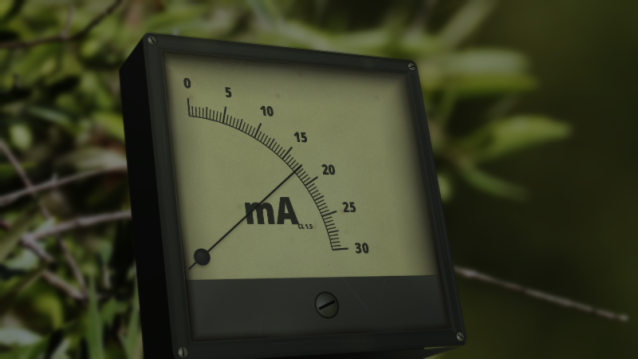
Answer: 17.5 mA
